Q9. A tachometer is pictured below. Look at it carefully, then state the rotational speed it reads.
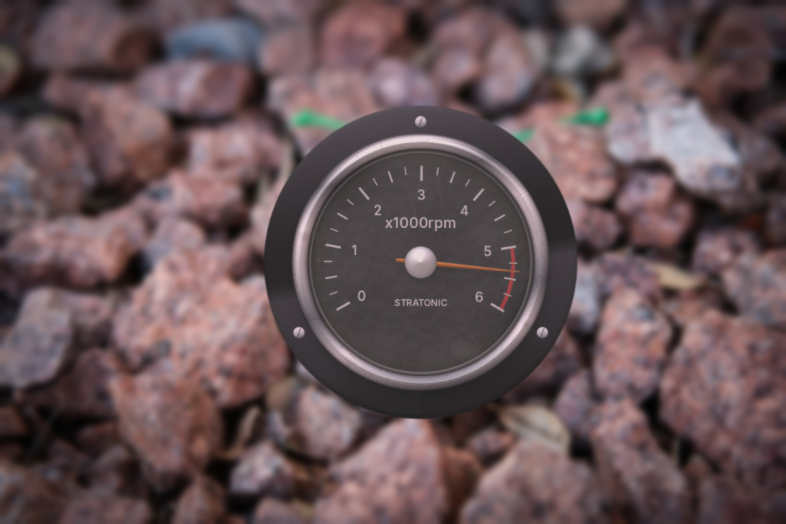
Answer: 5375 rpm
